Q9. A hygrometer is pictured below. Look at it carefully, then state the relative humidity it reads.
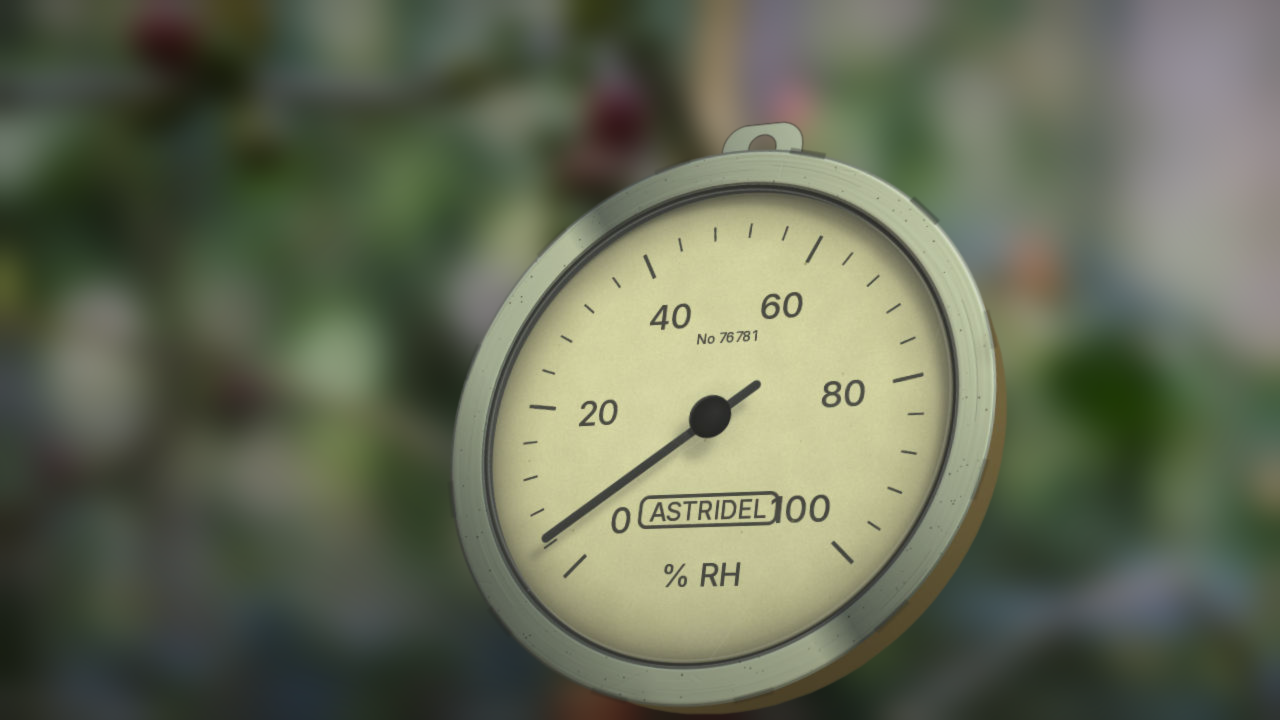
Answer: 4 %
